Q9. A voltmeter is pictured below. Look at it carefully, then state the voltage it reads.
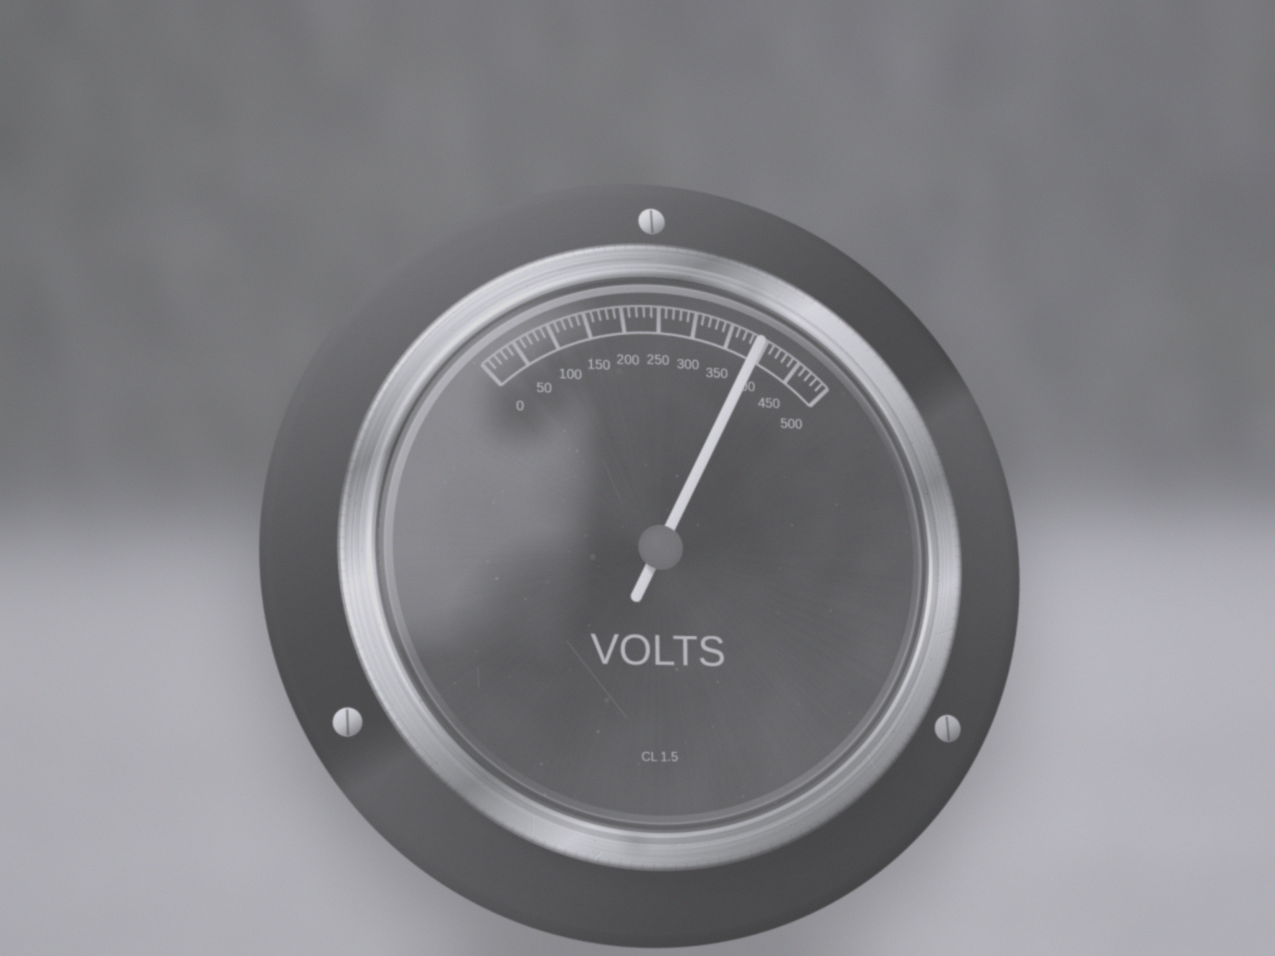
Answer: 390 V
